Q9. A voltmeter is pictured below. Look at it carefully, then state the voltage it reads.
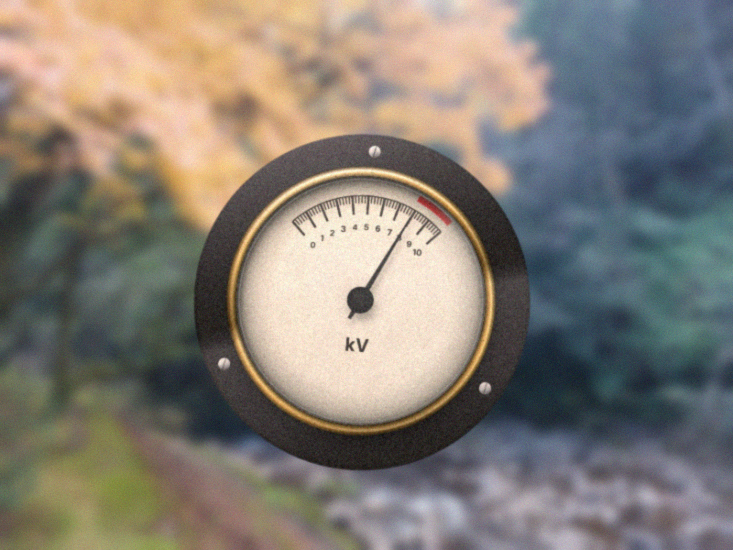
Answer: 8 kV
